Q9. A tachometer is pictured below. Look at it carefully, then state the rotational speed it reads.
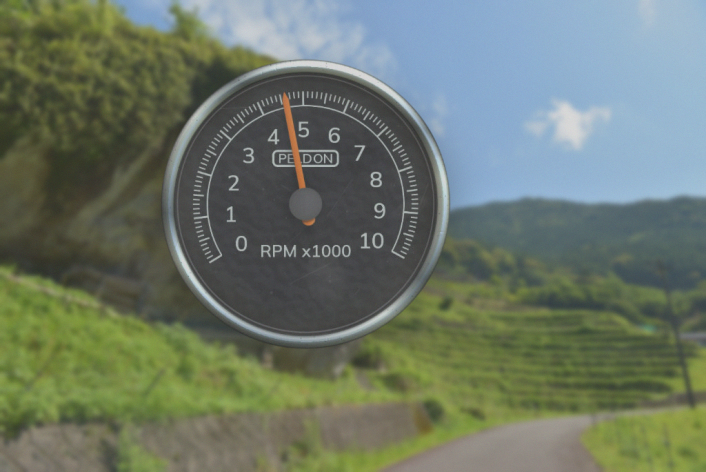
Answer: 4600 rpm
